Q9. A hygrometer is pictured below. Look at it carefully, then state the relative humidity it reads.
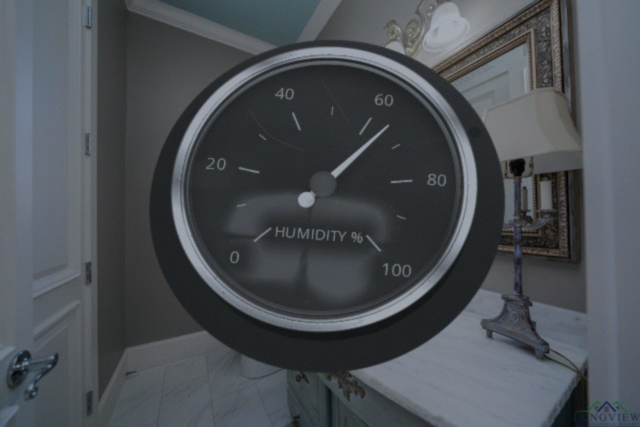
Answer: 65 %
